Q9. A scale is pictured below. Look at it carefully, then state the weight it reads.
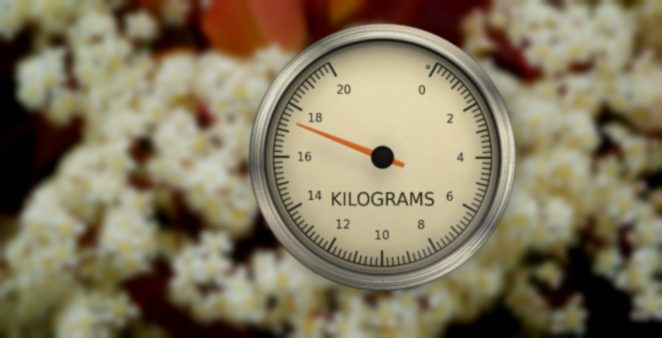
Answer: 17.4 kg
